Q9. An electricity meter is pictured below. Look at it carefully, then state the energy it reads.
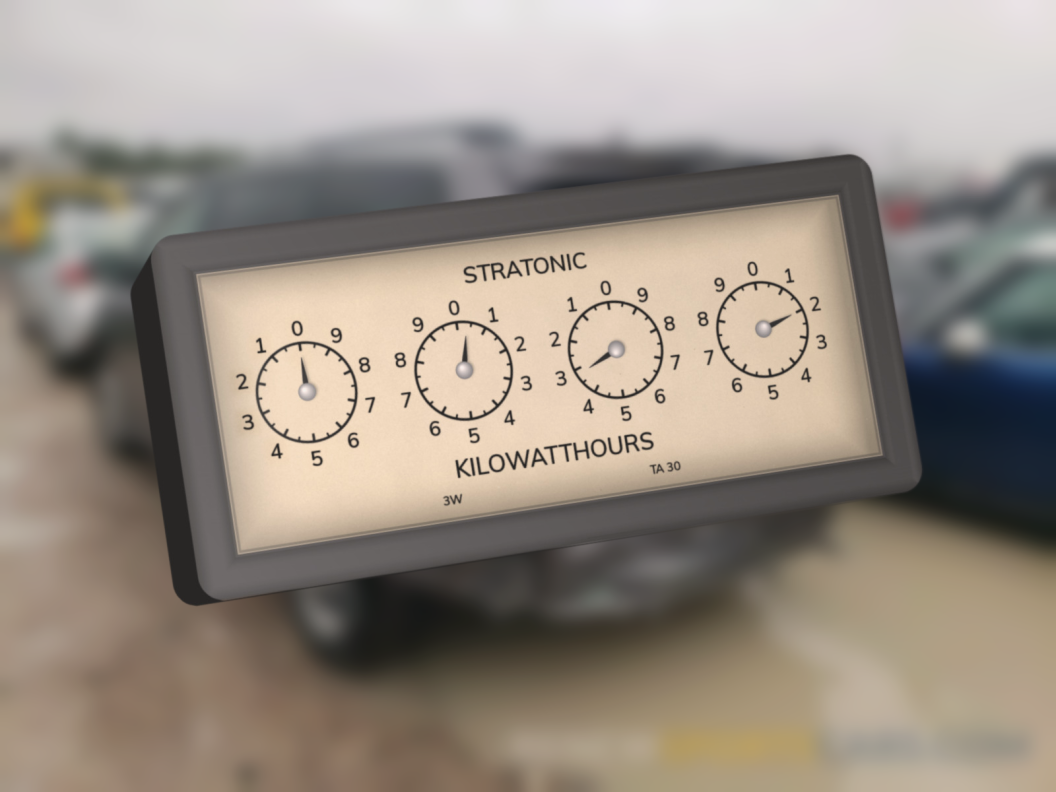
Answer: 32 kWh
